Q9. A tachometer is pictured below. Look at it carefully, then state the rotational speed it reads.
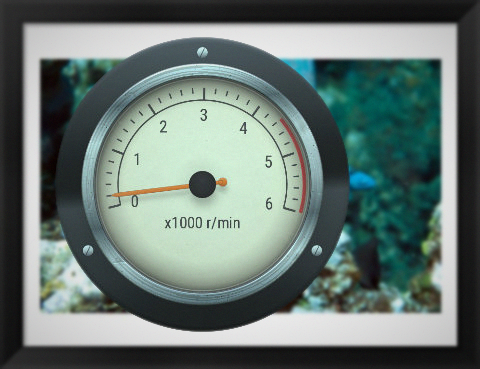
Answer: 200 rpm
